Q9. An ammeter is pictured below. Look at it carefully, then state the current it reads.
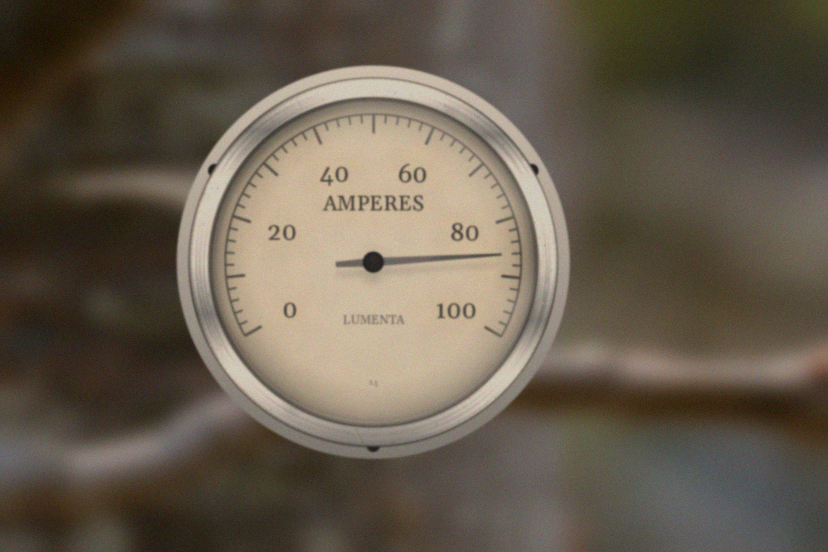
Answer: 86 A
